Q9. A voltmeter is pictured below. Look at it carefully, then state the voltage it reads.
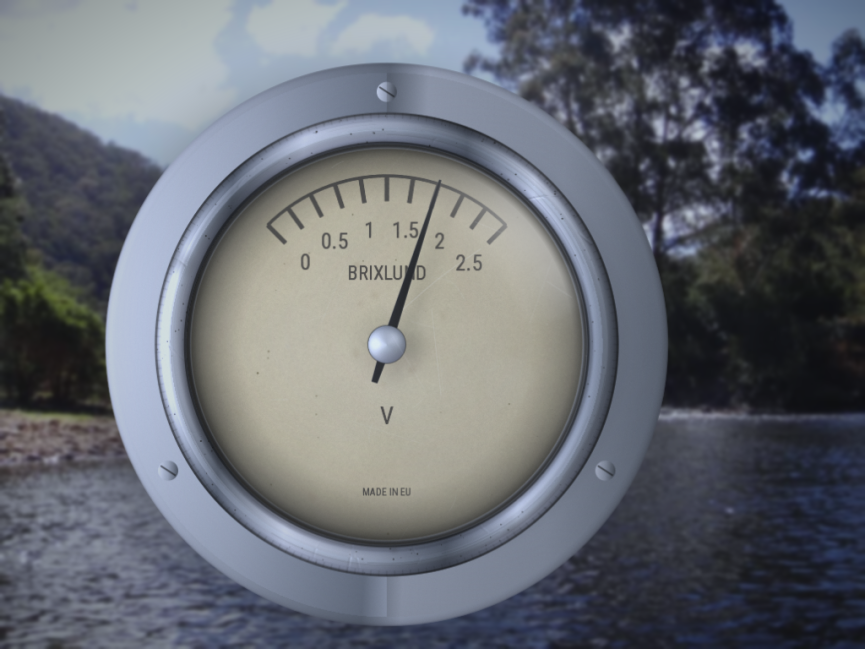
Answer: 1.75 V
